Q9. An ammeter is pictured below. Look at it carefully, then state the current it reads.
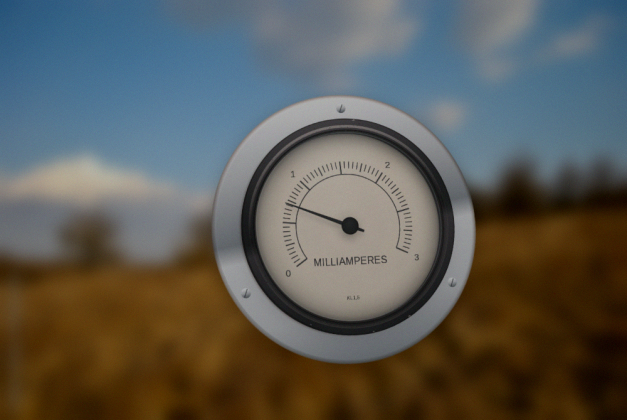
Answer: 0.7 mA
